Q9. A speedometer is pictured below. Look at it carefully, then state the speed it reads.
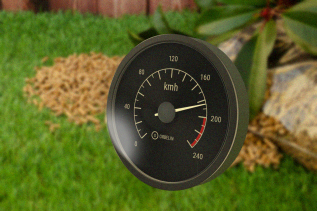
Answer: 185 km/h
